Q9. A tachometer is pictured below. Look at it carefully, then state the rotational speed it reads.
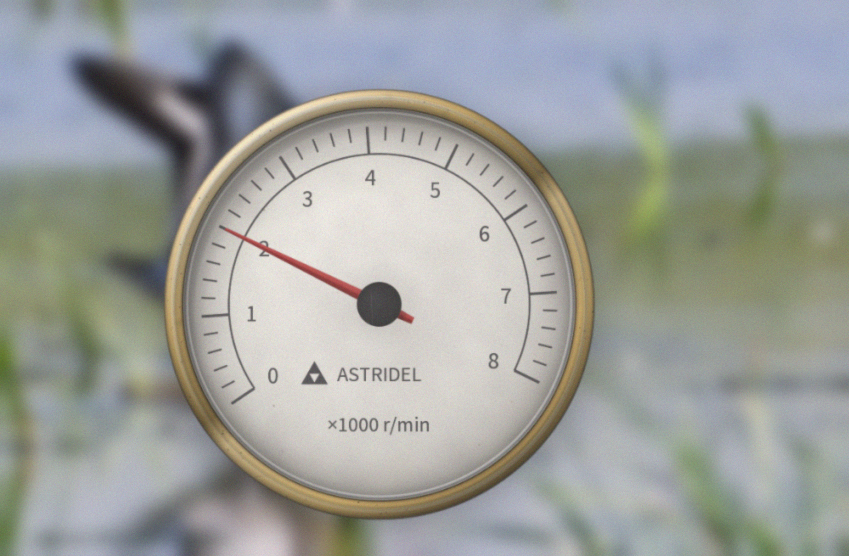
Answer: 2000 rpm
